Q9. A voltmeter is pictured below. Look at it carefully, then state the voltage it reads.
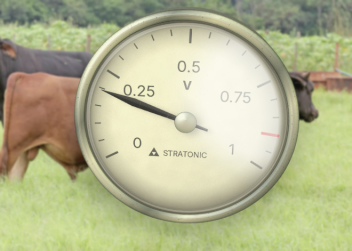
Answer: 0.2 V
